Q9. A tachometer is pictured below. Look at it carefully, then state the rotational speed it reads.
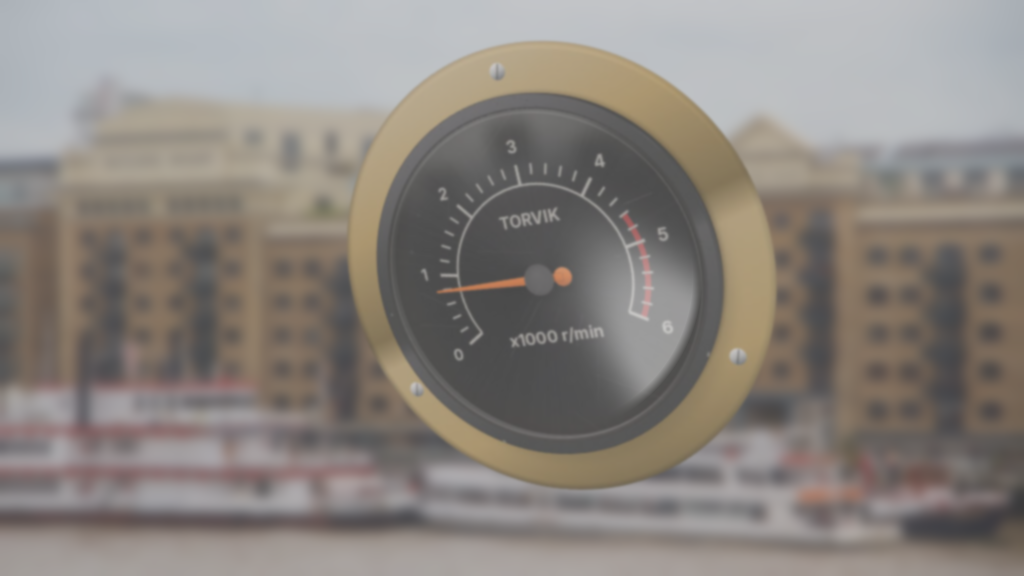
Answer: 800 rpm
